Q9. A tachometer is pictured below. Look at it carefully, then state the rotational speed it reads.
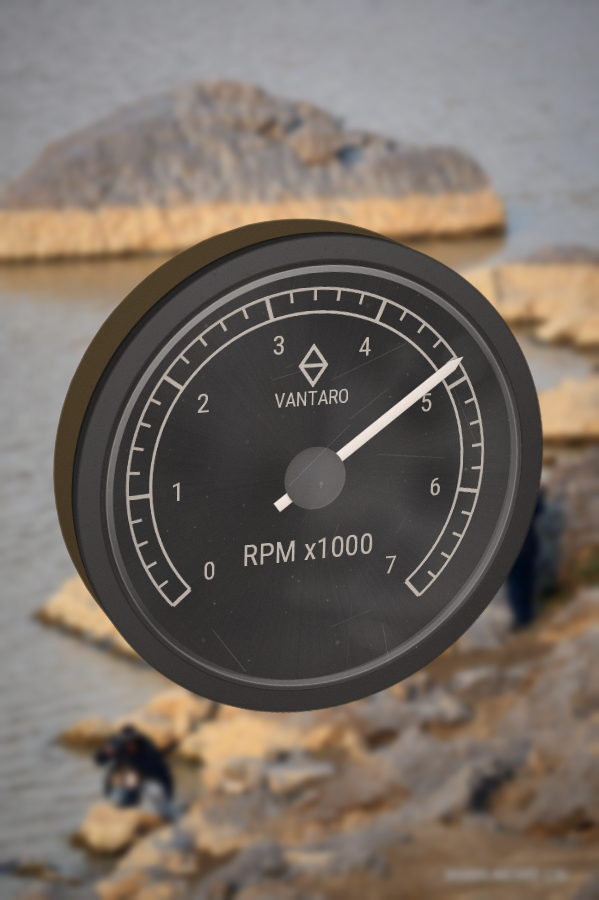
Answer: 4800 rpm
